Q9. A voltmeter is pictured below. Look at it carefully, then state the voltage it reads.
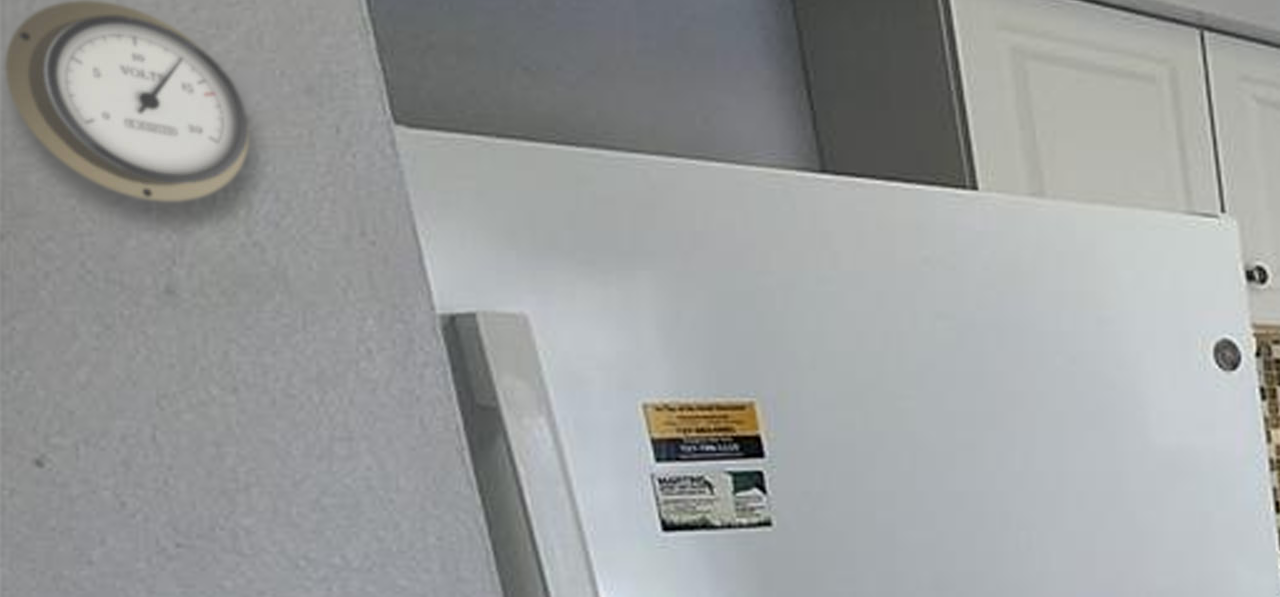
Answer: 13 V
